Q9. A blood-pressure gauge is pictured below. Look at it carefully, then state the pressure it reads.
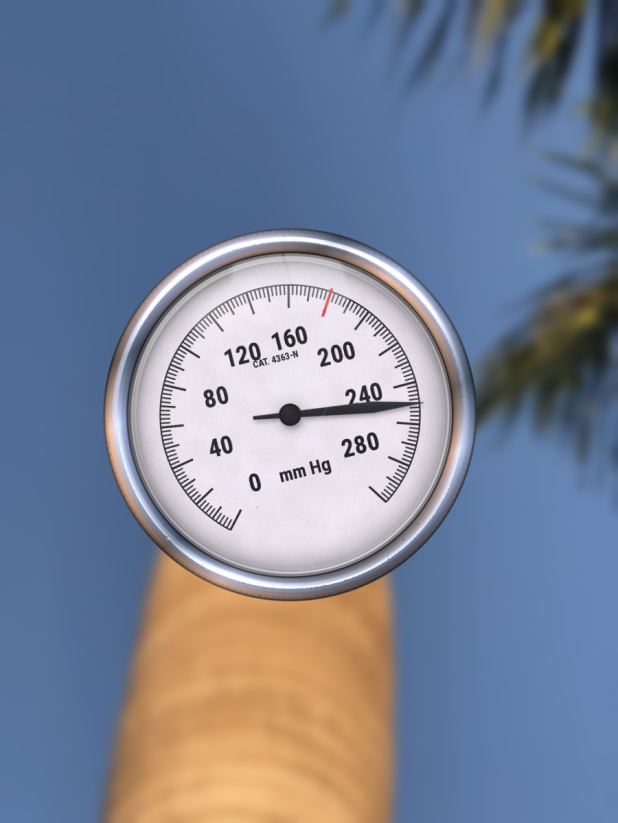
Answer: 250 mmHg
